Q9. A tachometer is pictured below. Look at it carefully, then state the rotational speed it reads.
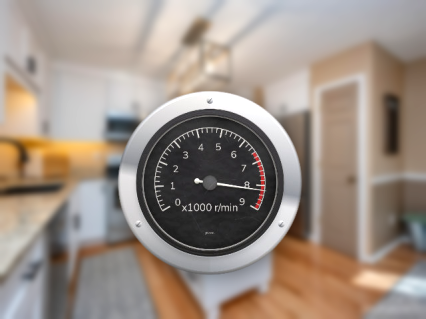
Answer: 8200 rpm
